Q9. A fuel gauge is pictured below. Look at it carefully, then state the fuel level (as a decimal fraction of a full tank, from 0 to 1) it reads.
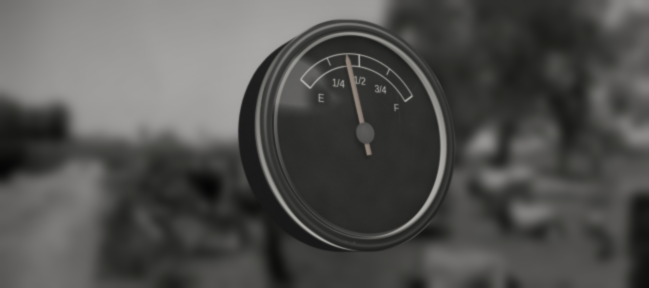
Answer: 0.375
